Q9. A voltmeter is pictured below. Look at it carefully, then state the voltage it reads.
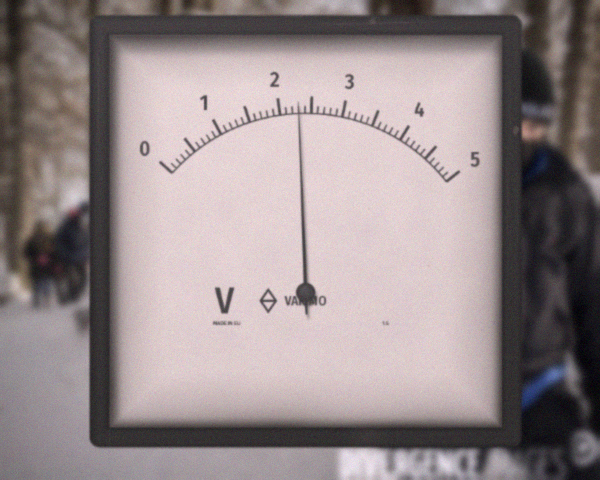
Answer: 2.3 V
